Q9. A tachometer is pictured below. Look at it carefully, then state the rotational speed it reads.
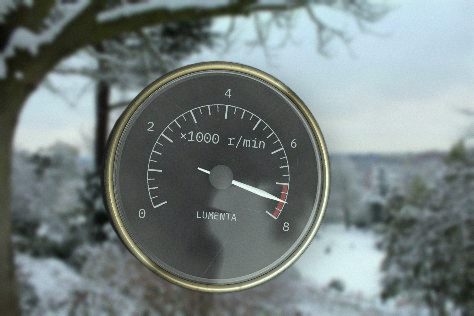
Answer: 7500 rpm
